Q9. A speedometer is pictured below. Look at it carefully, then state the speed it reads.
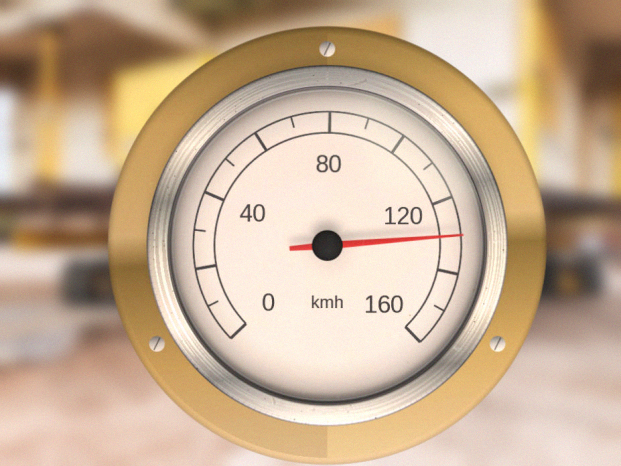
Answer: 130 km/h
